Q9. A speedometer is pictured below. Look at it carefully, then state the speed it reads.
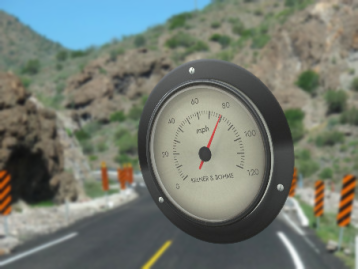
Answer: 80 mph
